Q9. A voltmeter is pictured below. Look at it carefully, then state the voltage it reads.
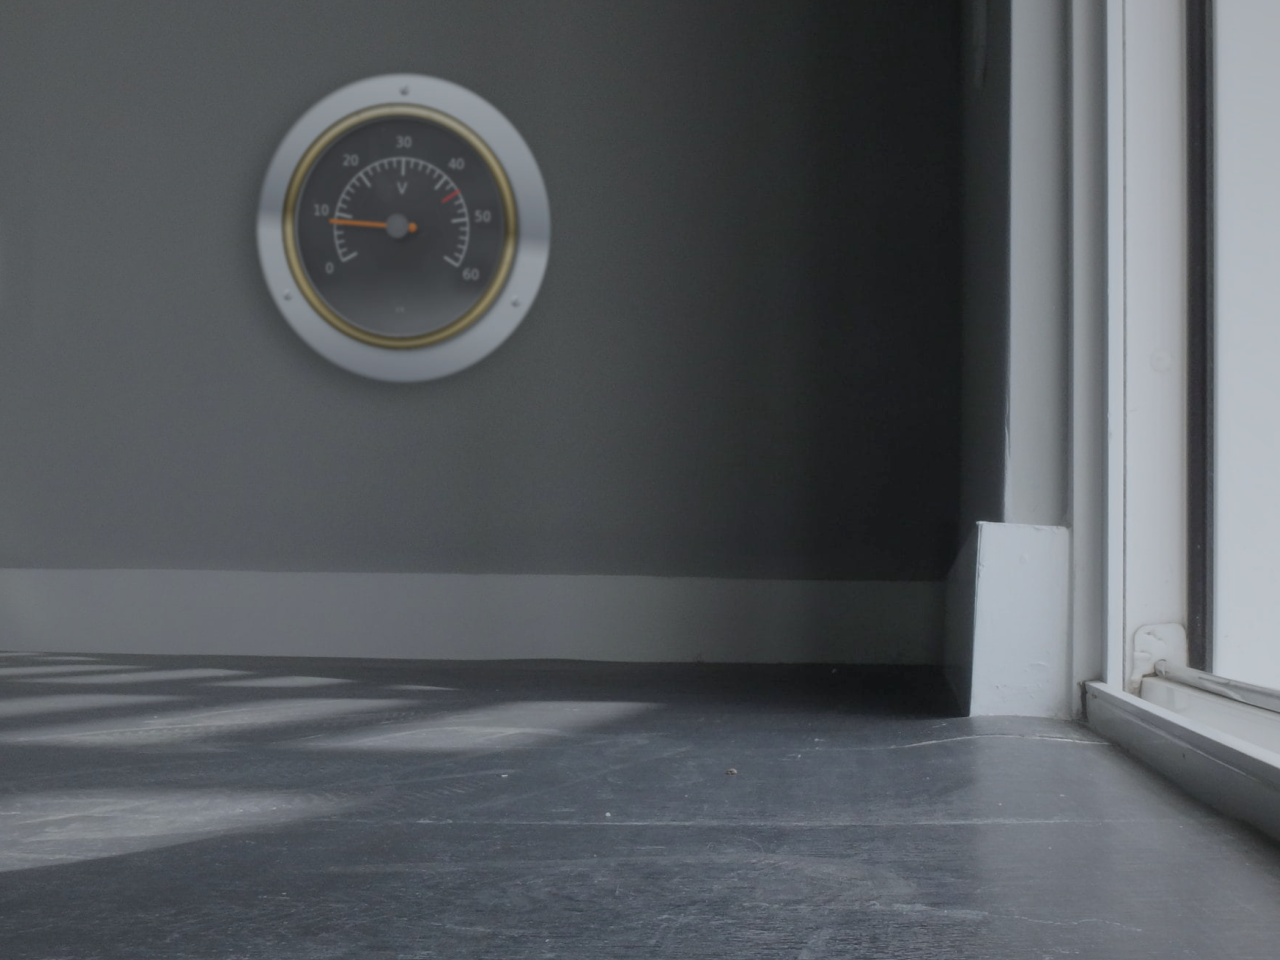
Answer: 8 V
